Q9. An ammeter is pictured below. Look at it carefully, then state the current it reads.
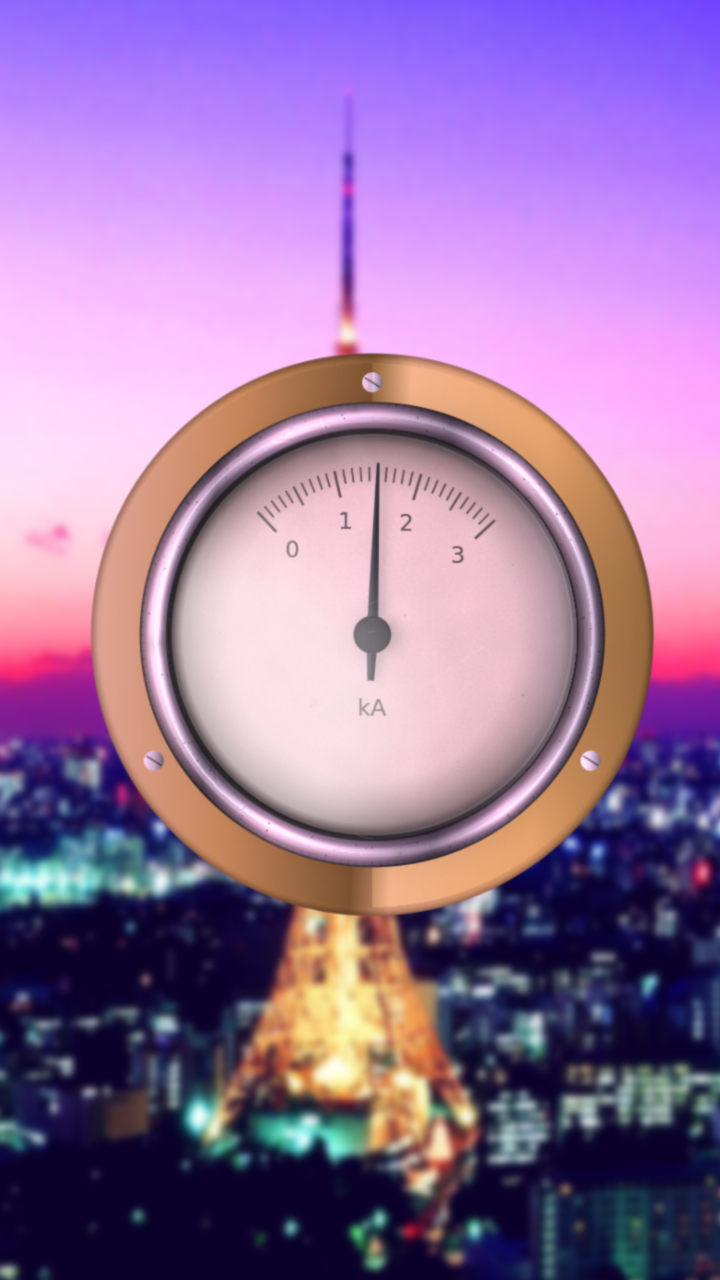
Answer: 1.5 kA
